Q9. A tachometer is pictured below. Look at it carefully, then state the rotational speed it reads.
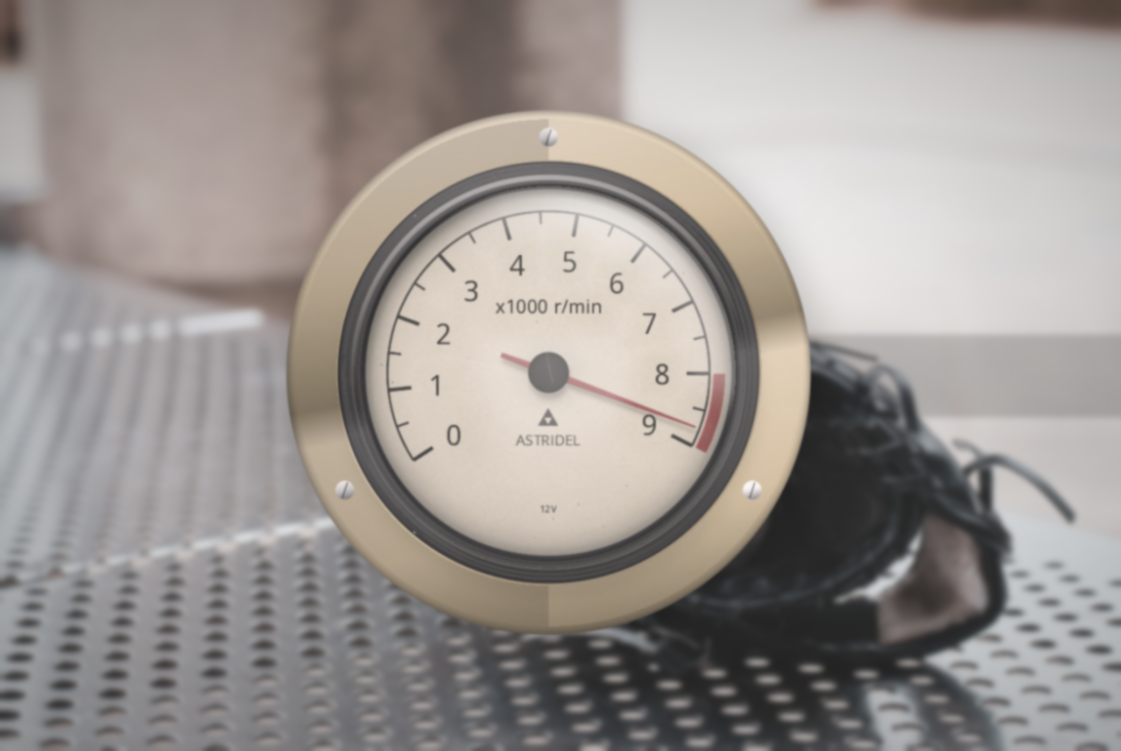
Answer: 8750 rpm
